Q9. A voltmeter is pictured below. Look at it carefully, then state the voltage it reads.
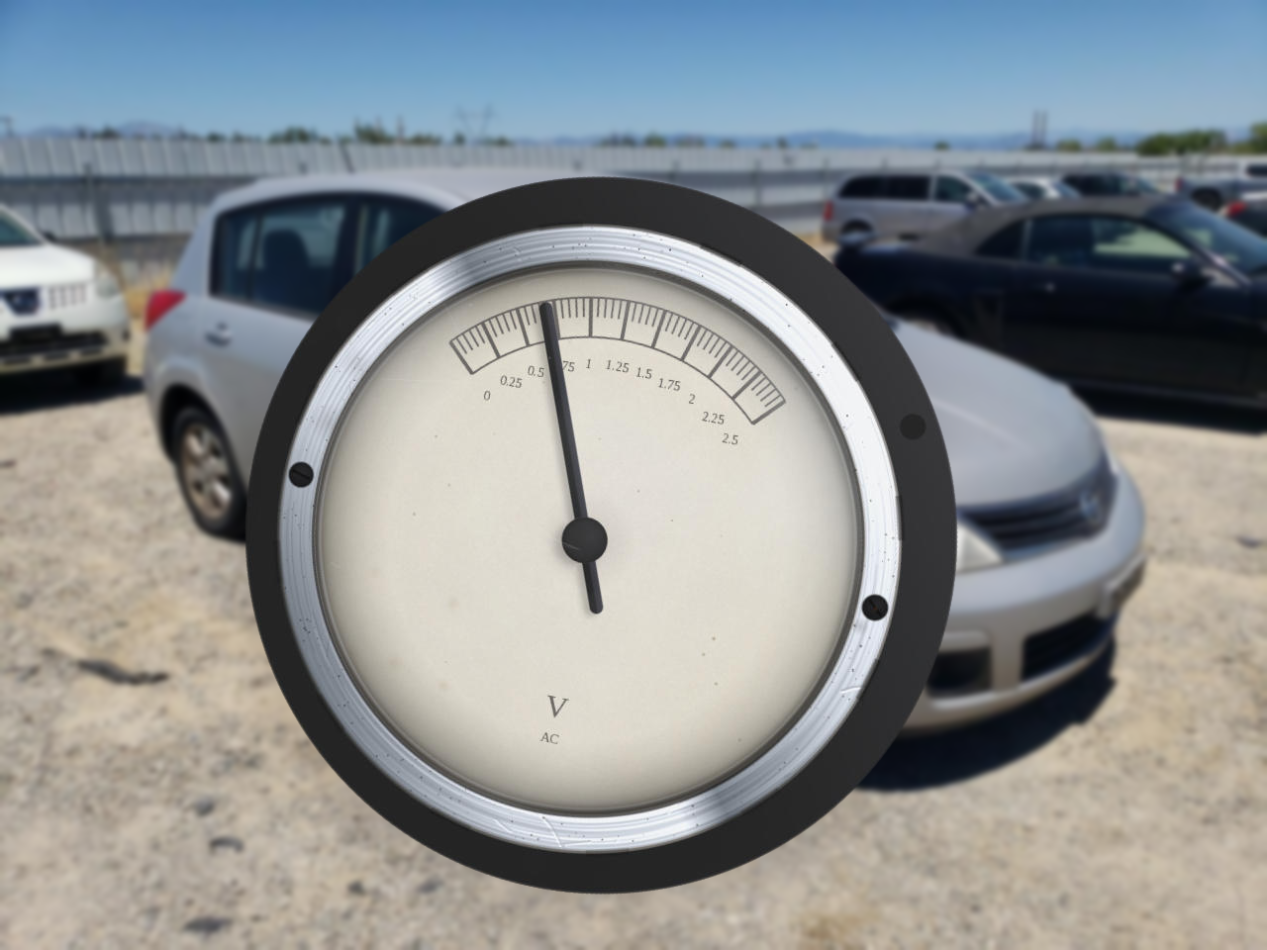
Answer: 0.7 V
